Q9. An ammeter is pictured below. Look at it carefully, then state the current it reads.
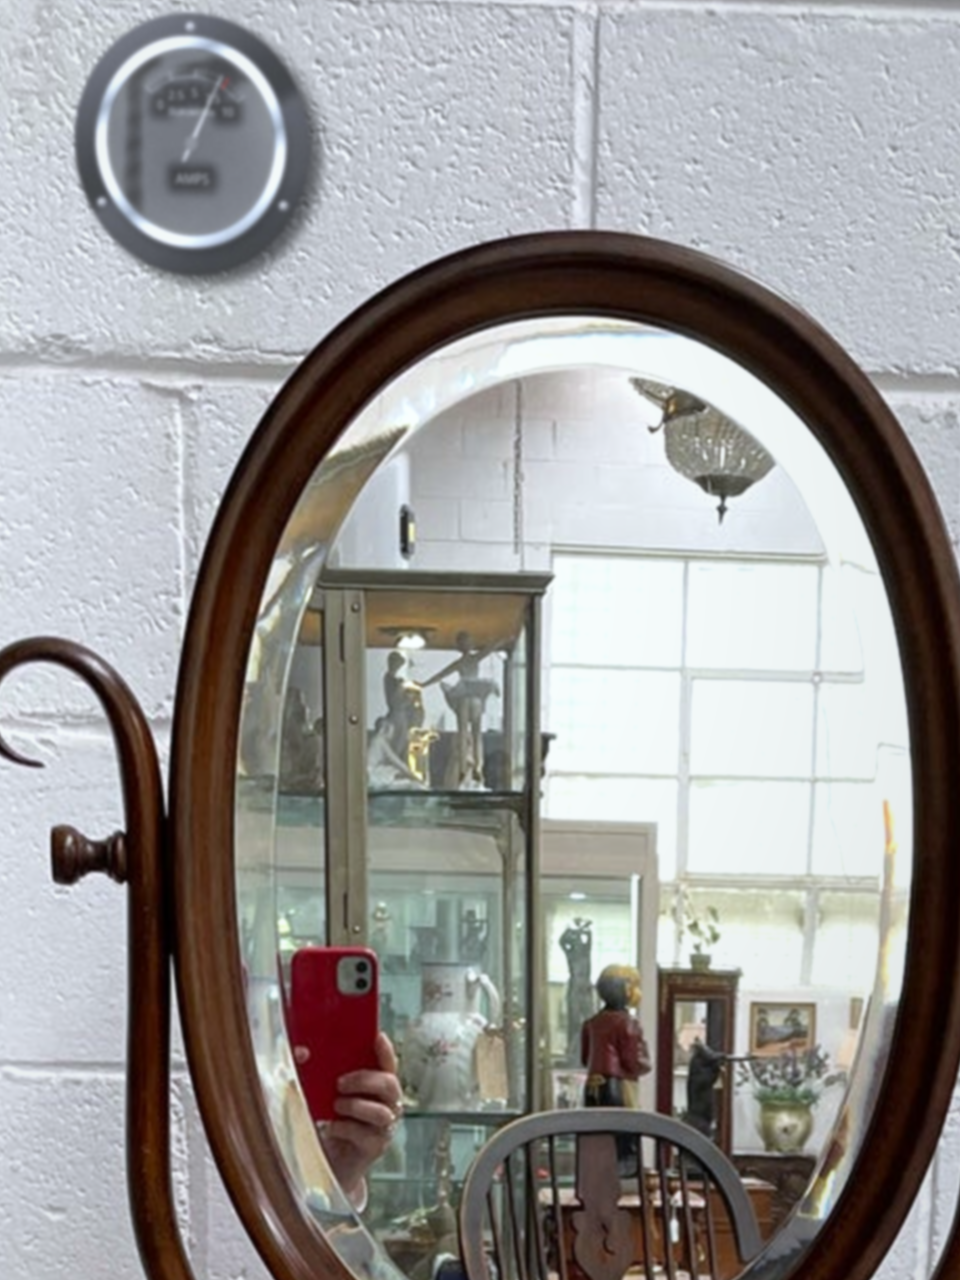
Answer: 7.5 A
